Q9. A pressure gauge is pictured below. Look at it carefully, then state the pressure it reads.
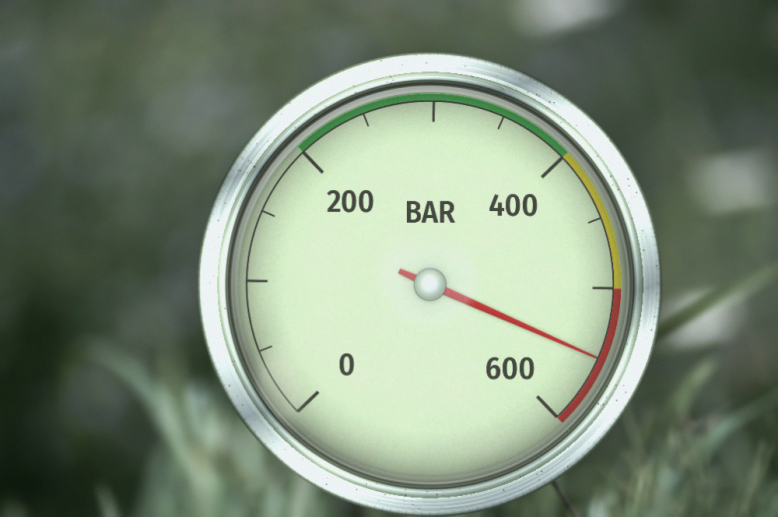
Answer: 550 bar
